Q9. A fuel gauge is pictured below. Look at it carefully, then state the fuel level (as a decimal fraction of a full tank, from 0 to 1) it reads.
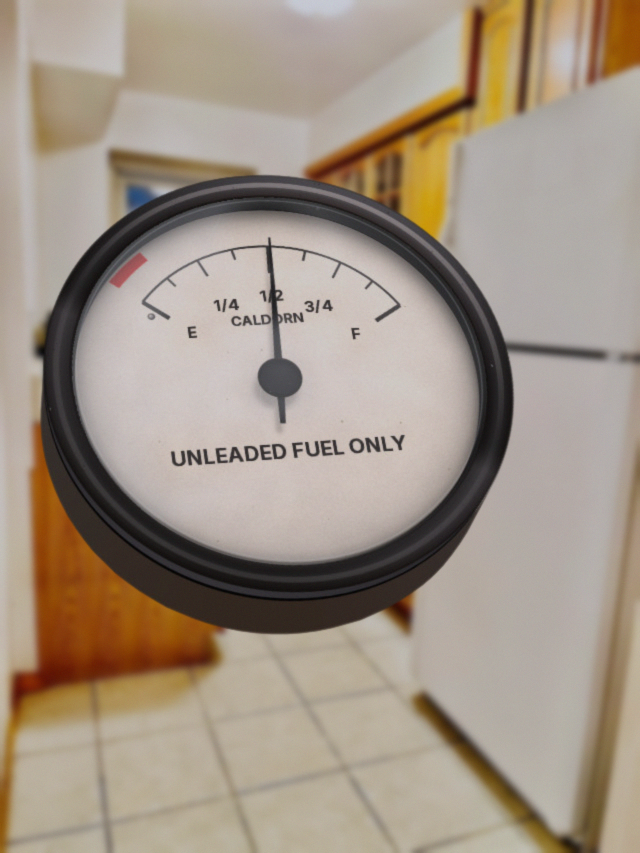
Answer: 0.5
